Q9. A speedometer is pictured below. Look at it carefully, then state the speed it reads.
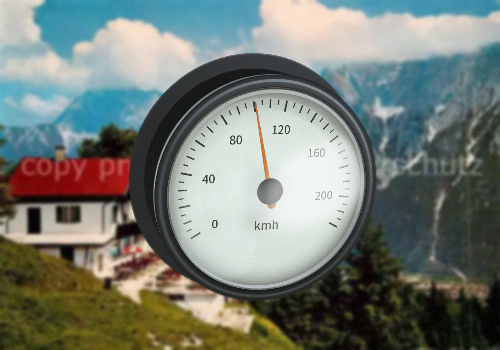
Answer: 100 km/h
